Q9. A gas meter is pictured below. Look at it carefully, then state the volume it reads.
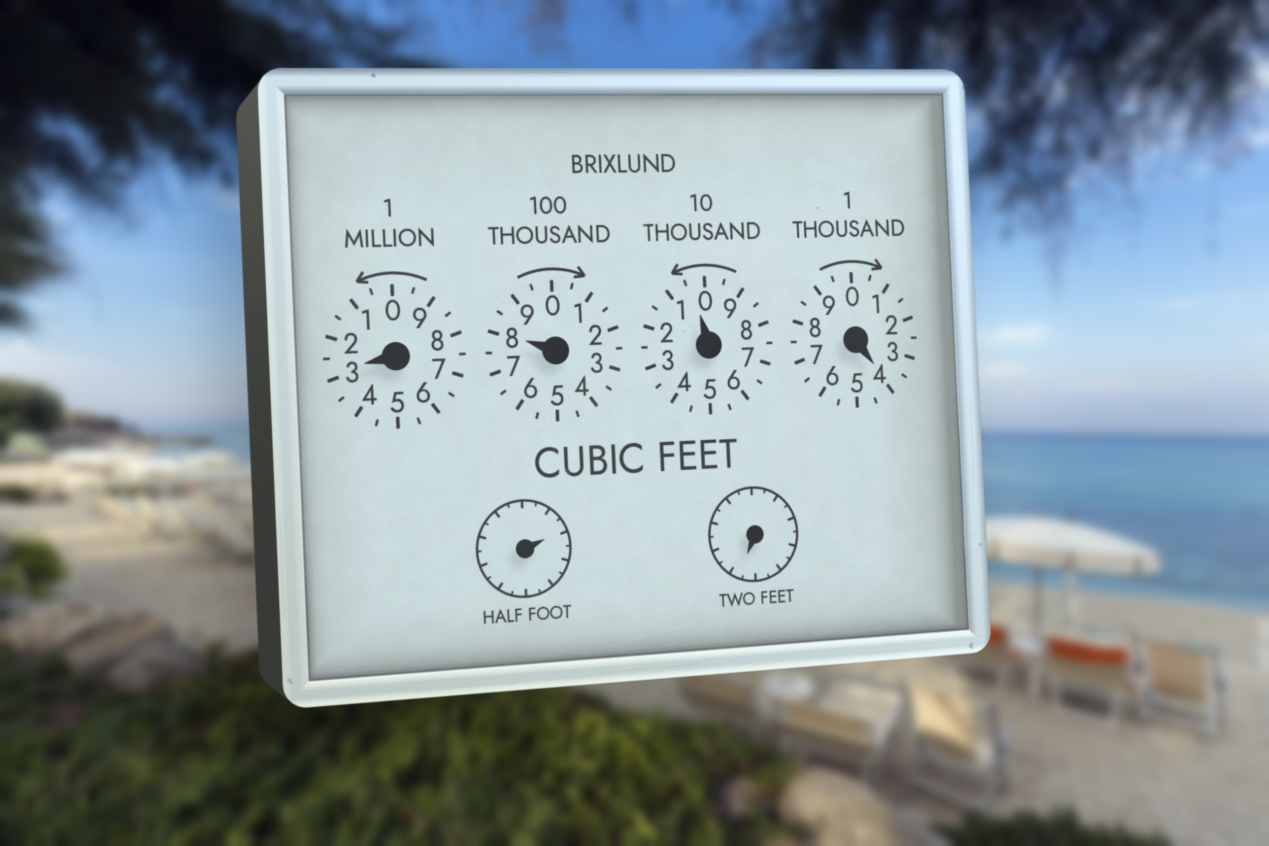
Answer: 280400 ft³
